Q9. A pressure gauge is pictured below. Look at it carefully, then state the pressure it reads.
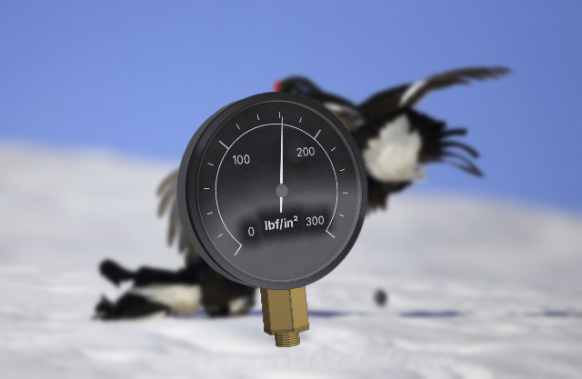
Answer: 160 psi
